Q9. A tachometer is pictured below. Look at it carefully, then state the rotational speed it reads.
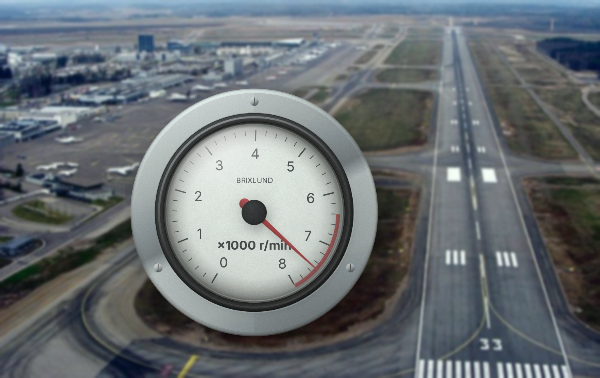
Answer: 7500 rpm
